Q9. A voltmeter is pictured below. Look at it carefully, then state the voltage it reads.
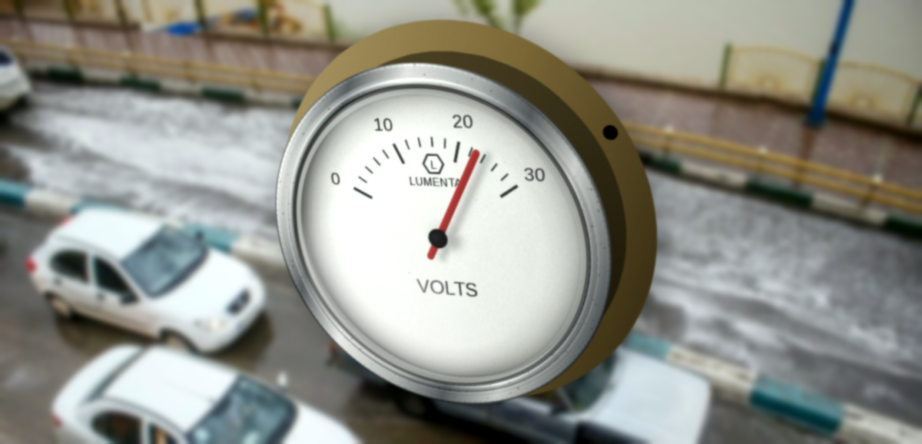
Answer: 23 V
